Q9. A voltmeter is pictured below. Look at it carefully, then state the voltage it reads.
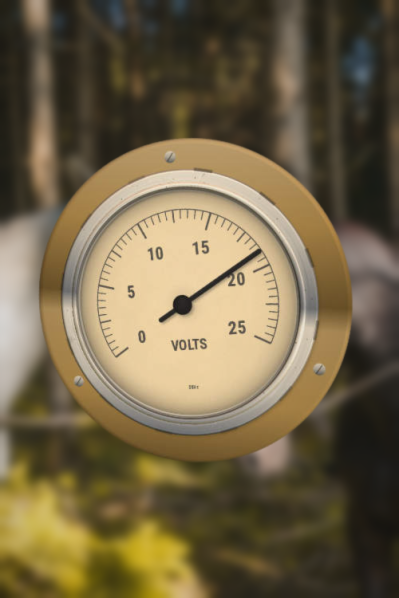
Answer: 19 V
